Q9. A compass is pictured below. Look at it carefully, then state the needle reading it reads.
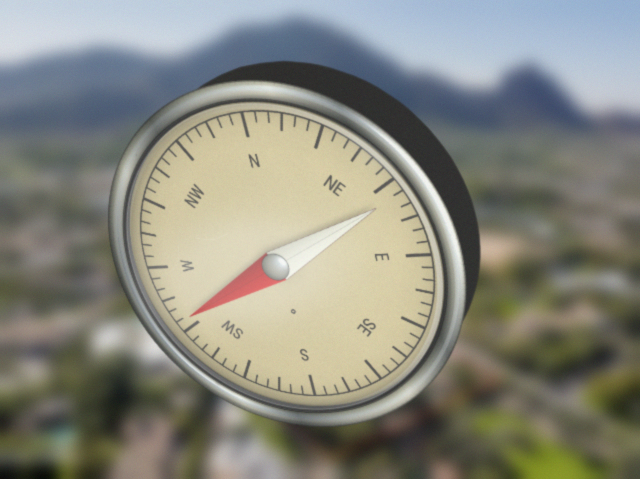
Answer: 245 °
